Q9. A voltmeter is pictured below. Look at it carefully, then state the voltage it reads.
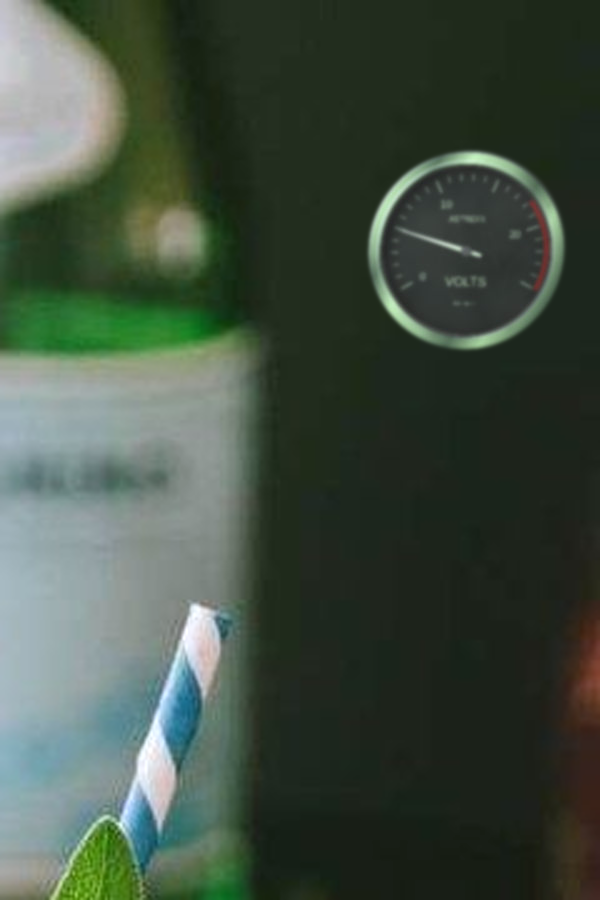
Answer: 5 V
